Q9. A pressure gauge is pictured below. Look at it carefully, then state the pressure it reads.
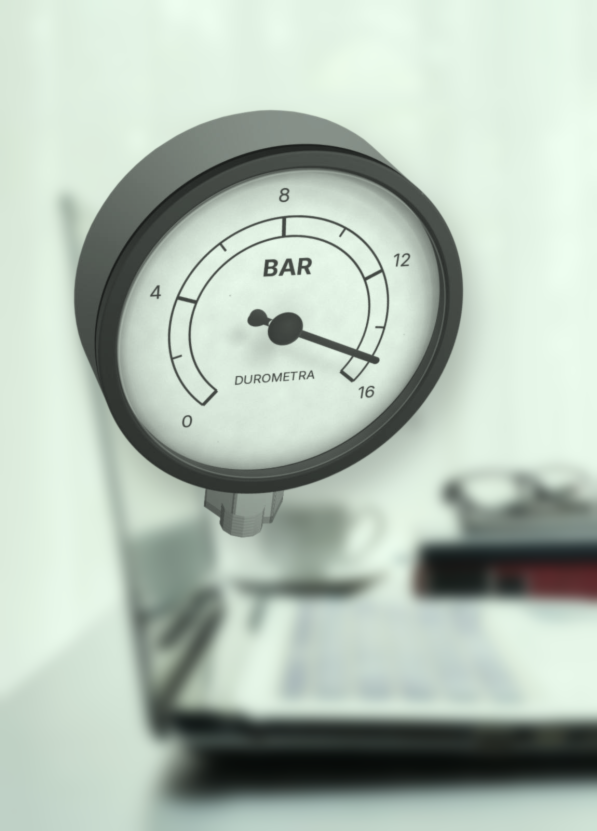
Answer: 15 bar
